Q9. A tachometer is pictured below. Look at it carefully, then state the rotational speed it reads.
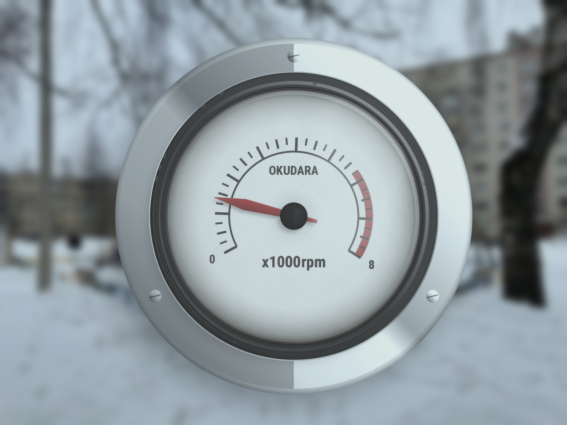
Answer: 1375 rpm
